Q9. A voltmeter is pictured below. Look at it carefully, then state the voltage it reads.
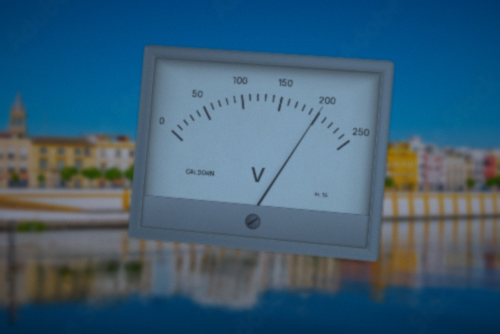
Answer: 200 V
